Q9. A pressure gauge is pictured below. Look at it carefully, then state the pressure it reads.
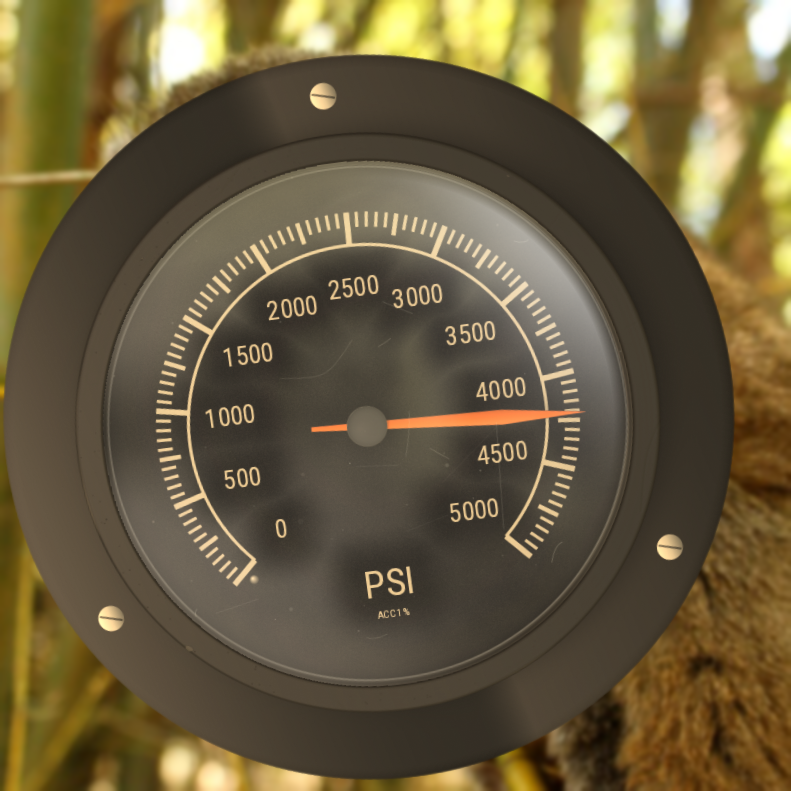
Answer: 4200 psi
